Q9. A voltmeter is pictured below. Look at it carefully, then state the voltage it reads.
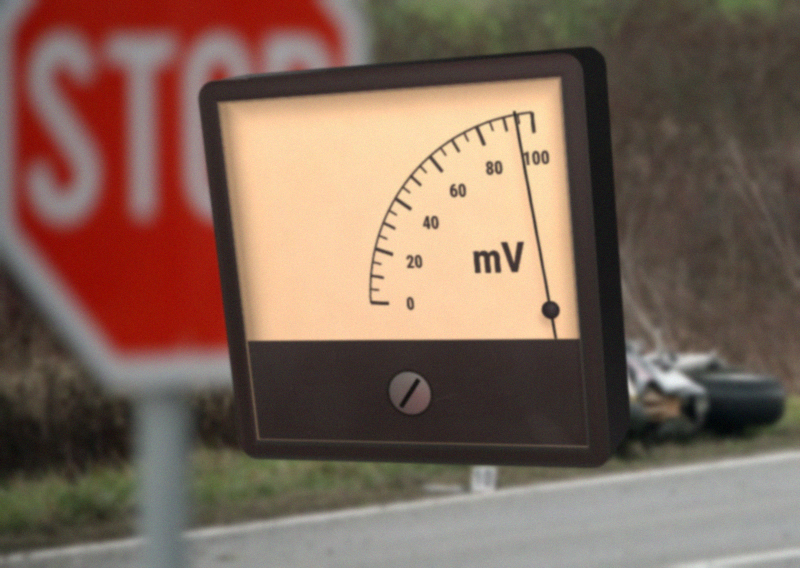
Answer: 95 mV
